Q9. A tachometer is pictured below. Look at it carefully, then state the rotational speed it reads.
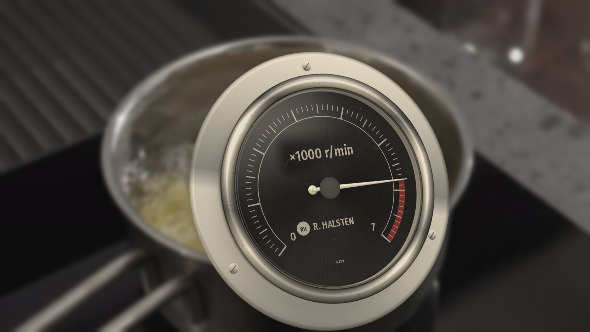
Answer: 5800 rpm
